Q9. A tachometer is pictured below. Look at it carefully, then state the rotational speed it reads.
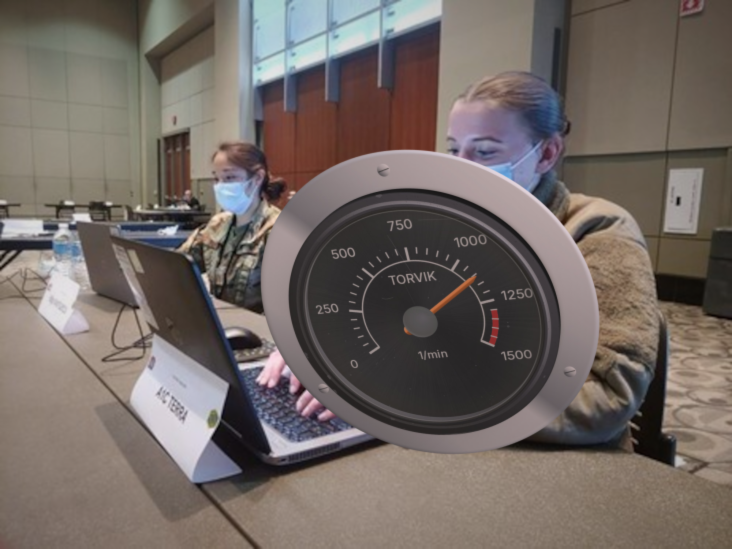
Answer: 1100 rpm
